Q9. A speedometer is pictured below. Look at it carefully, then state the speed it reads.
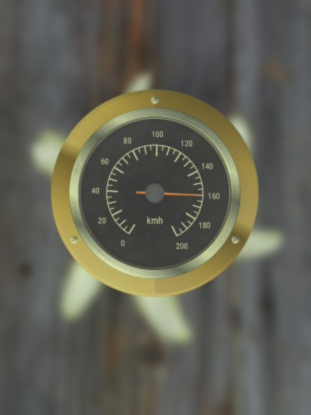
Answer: 160 km/h
